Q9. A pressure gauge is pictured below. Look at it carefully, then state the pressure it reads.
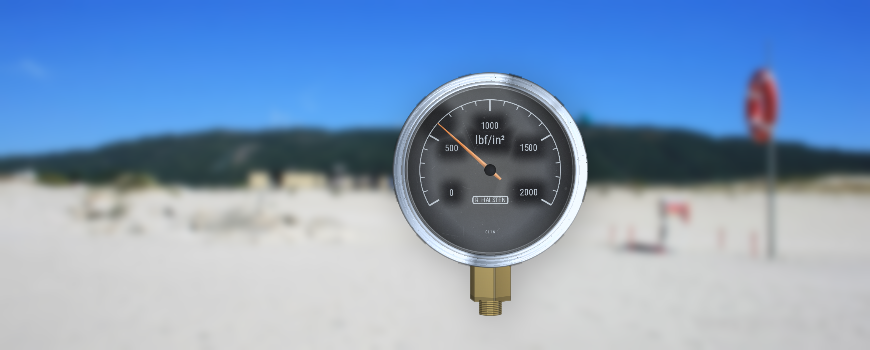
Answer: 600 psi
